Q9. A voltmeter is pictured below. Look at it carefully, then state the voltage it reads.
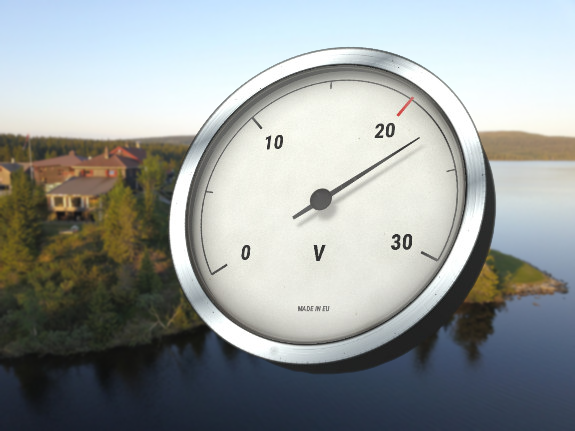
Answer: 22.5 V
